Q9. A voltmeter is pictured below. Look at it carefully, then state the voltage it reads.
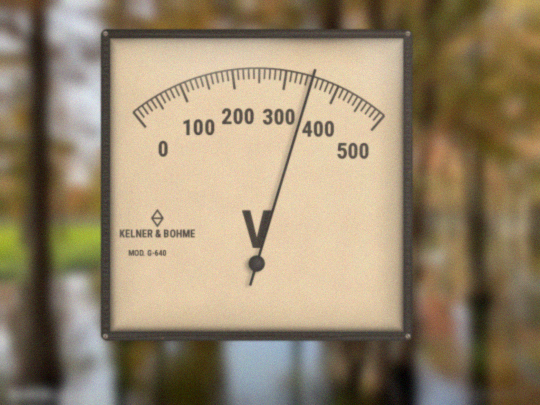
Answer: 350 V
